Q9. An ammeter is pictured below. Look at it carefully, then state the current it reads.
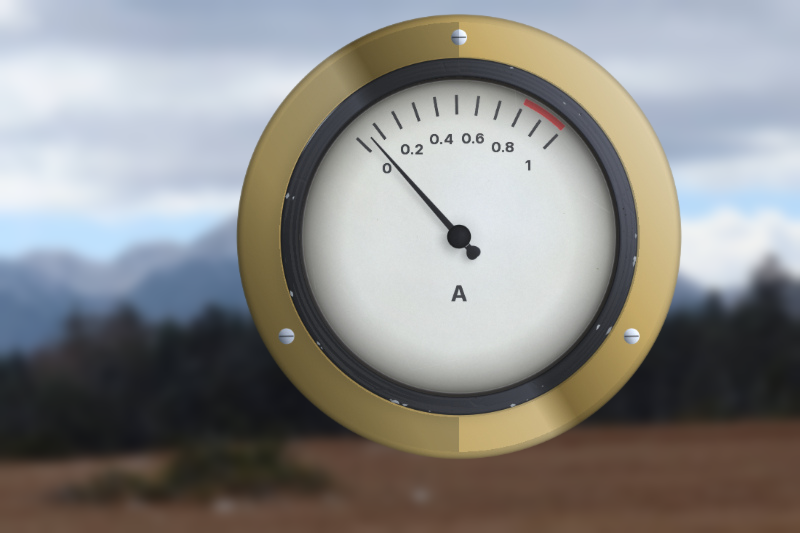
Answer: 0.05 A
